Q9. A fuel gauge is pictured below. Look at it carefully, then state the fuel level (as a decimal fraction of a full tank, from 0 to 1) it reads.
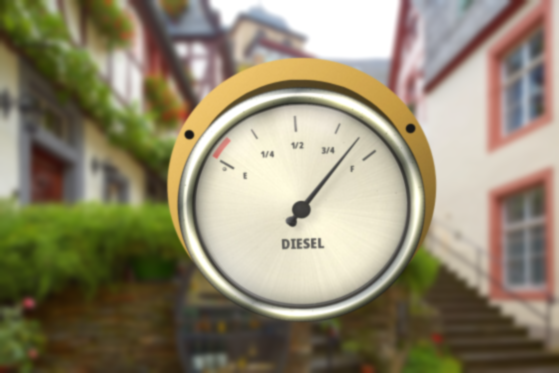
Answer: 0.875
